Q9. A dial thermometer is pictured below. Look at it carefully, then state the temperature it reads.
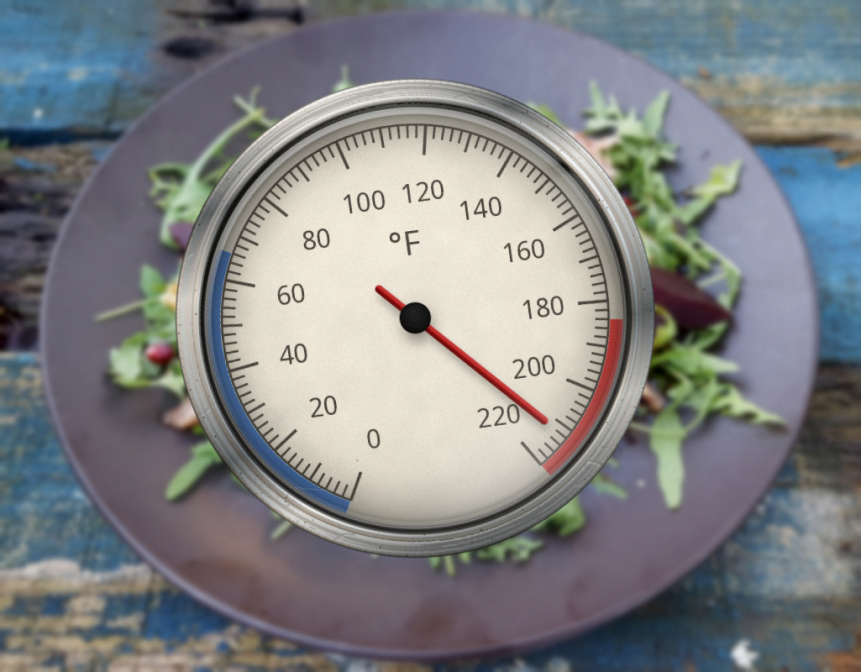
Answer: 212 °F
